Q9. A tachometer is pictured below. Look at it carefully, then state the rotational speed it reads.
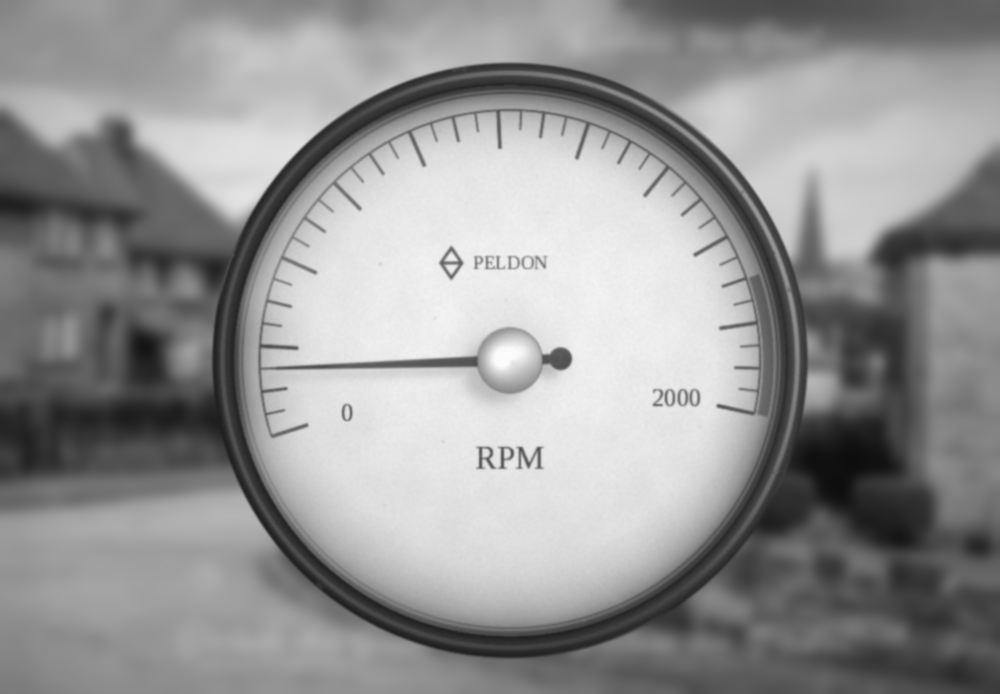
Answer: 150 rpm
